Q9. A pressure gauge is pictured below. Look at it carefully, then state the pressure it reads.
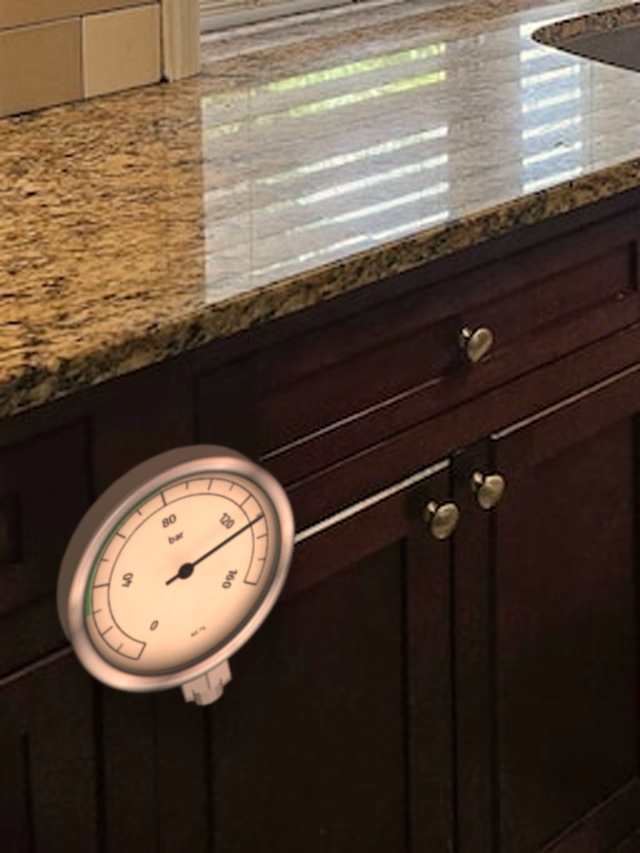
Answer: 130 bar
